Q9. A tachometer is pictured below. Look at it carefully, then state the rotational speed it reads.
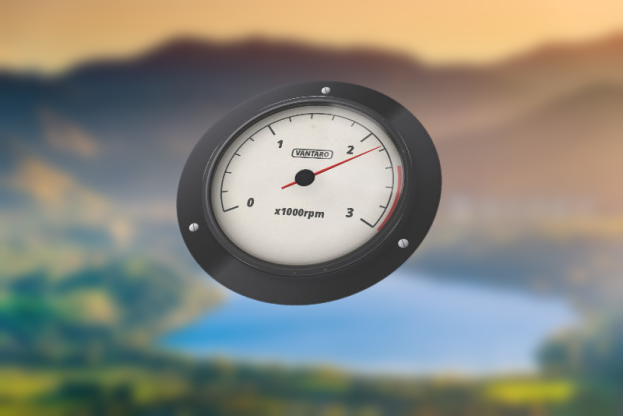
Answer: 2200 rpm
